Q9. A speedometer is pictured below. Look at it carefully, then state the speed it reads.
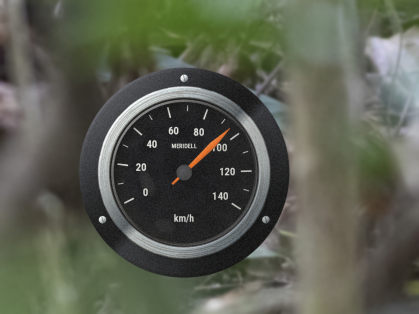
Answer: 95 km/h
